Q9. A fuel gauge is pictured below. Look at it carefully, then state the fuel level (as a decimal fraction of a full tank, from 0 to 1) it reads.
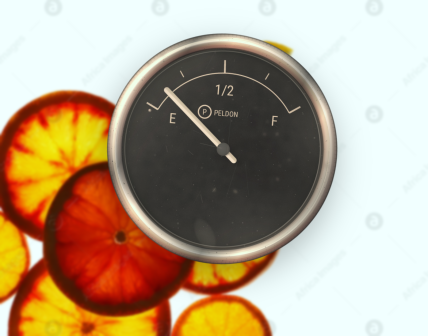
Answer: 0.125
